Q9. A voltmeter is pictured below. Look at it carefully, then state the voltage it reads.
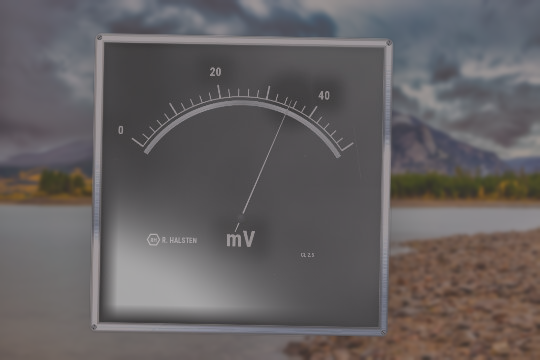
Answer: 35 mV
